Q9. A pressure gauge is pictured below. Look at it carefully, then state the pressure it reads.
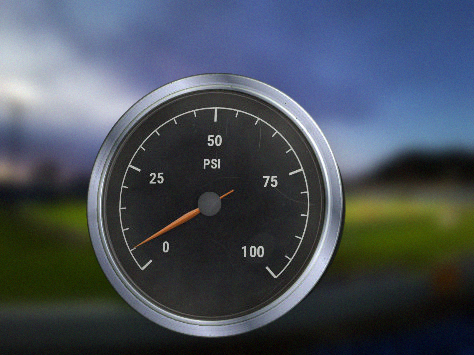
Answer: 5 psi
